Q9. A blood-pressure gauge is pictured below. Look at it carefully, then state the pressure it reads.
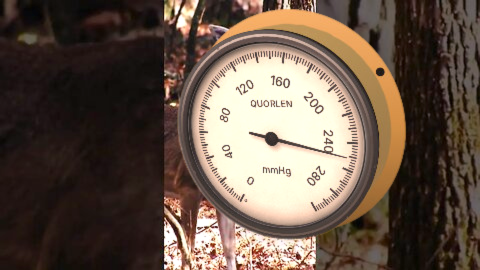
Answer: 250 mmHg
